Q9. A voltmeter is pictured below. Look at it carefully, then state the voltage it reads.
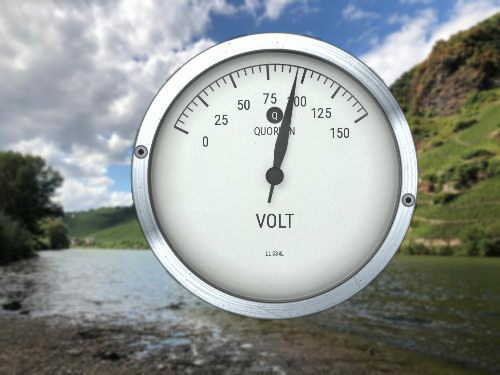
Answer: 95 V
